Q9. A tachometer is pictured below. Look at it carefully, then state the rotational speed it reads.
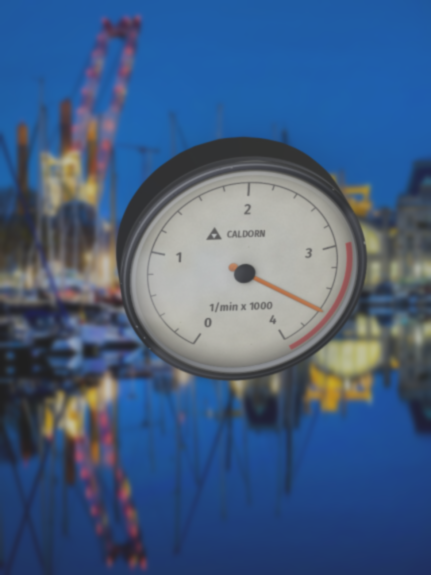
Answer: 3600 rpm
